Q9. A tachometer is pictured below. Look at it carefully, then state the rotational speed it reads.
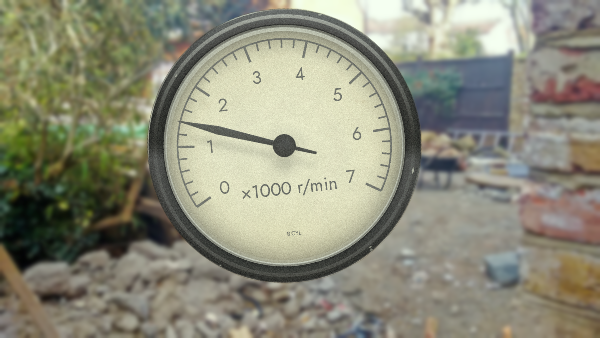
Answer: 1400 rpm
